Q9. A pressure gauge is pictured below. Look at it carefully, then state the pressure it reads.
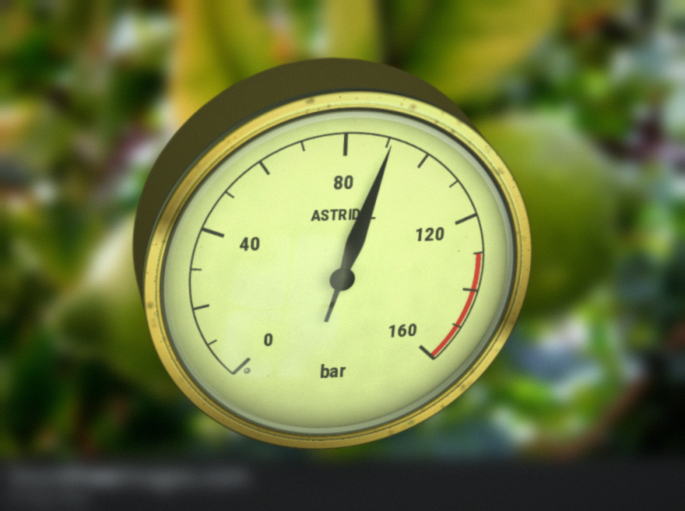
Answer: 90 bar
